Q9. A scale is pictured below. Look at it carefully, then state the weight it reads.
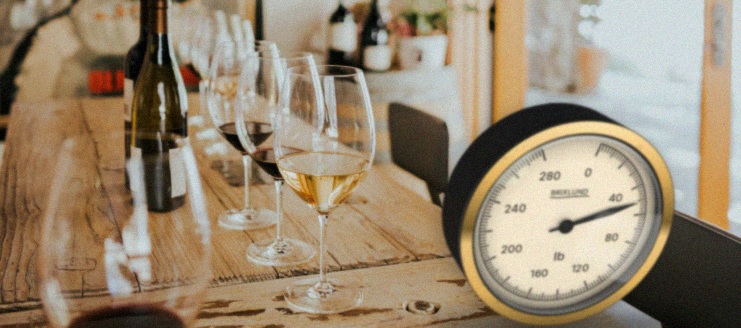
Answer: 50 lb
